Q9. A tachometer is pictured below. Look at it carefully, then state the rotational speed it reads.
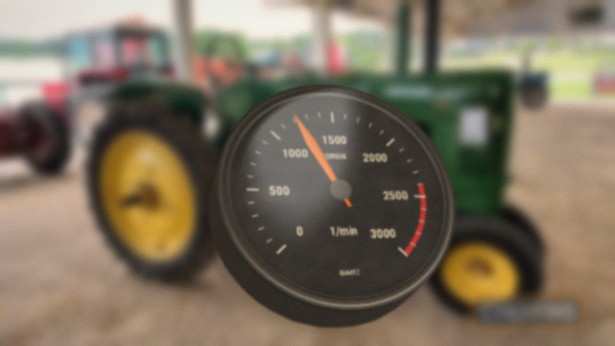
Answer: 1200 rpm
